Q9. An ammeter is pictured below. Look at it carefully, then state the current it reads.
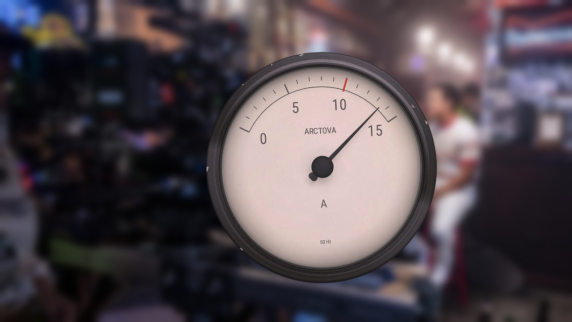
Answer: 13.5 A
